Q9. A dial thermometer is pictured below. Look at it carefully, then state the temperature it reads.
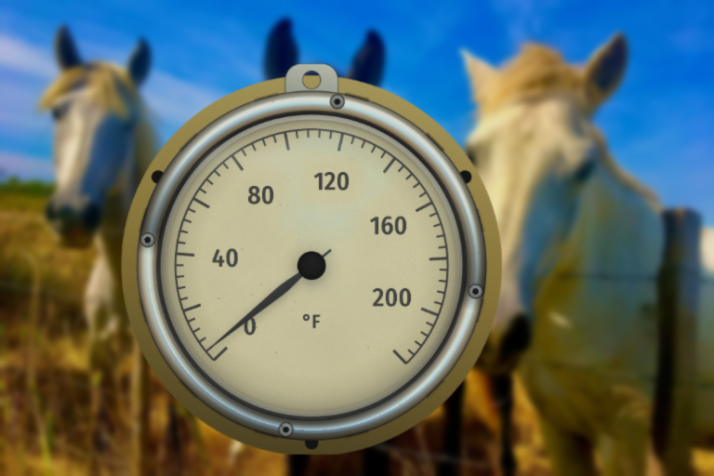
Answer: 4 °F
